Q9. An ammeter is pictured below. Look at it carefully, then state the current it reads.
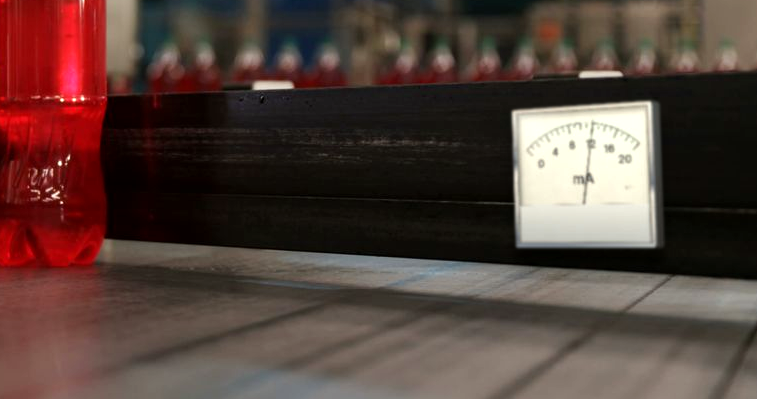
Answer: 12 mA
